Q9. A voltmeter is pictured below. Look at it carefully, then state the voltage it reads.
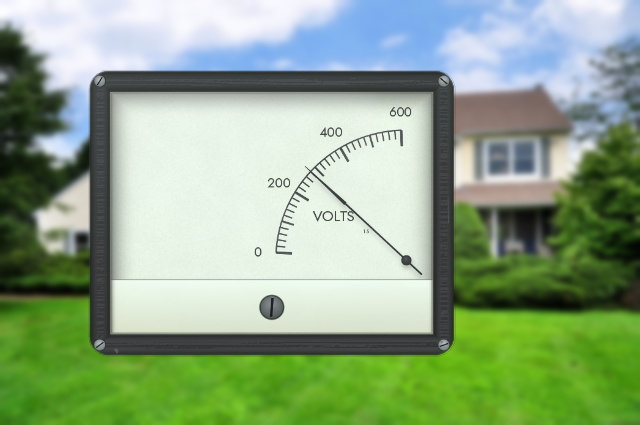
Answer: 280 V
